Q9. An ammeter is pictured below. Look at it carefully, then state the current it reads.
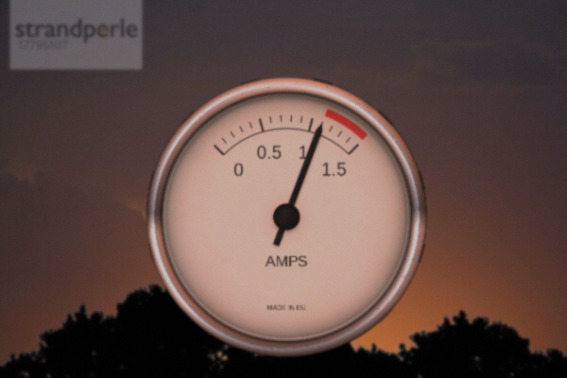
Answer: 1.1 A
